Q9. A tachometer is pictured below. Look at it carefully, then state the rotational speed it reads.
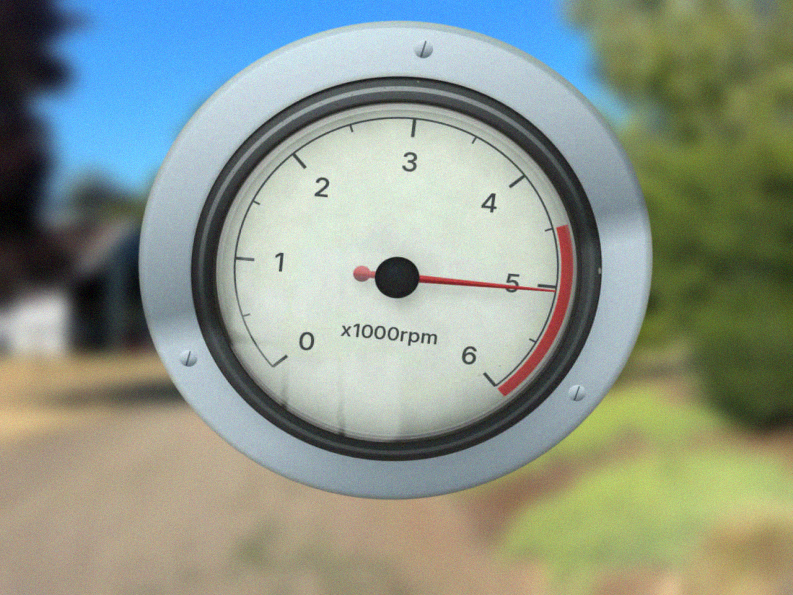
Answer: 5000 rpm
